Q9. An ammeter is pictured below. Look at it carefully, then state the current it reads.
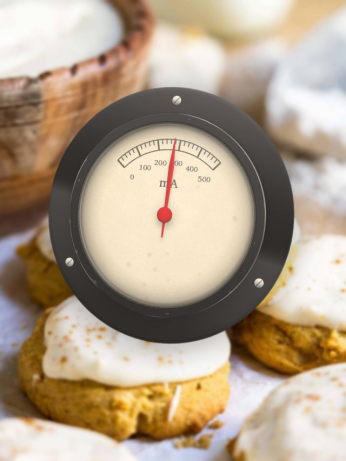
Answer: 280 mA
